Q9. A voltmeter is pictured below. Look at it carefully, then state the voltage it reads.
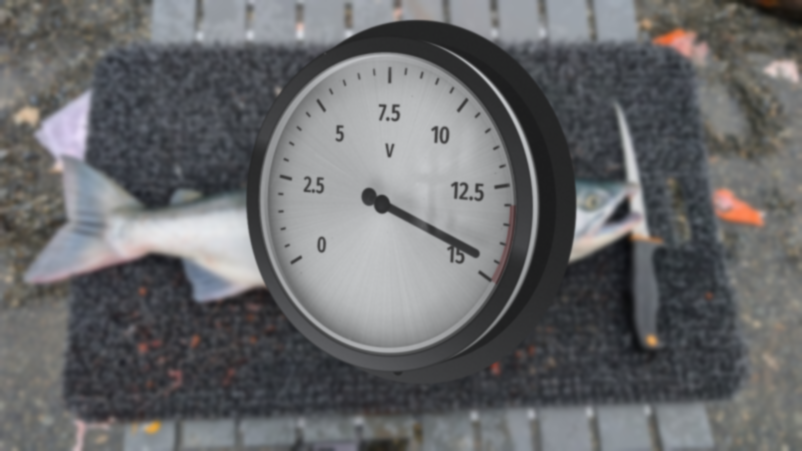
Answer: 14.5 V
